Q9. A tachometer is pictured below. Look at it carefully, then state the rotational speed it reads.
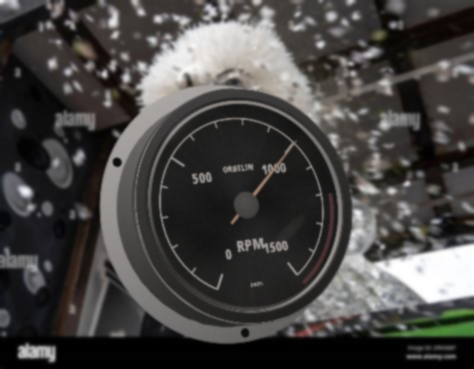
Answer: 1000 rpm
